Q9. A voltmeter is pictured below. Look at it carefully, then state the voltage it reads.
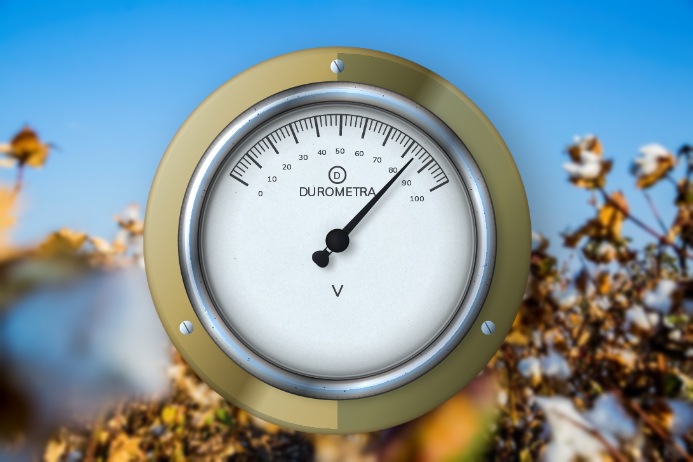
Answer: 84 V
